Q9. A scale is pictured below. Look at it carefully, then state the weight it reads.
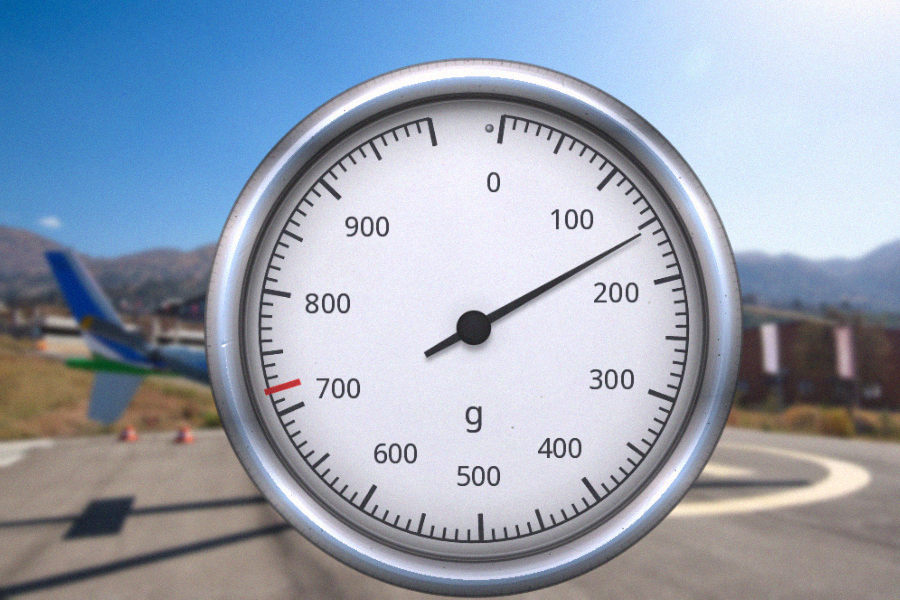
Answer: 155 g
